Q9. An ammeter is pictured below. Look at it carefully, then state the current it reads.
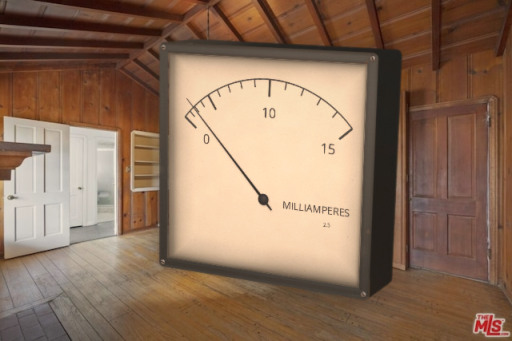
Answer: 3 mA
